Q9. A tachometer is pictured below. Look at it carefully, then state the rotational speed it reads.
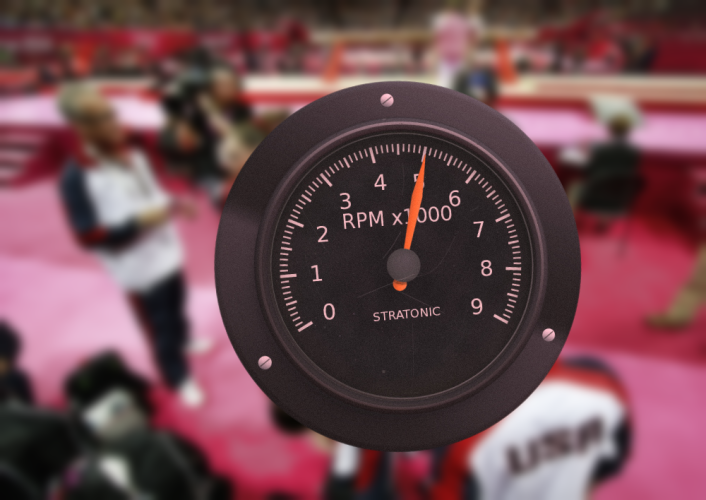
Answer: 5000 rpm
